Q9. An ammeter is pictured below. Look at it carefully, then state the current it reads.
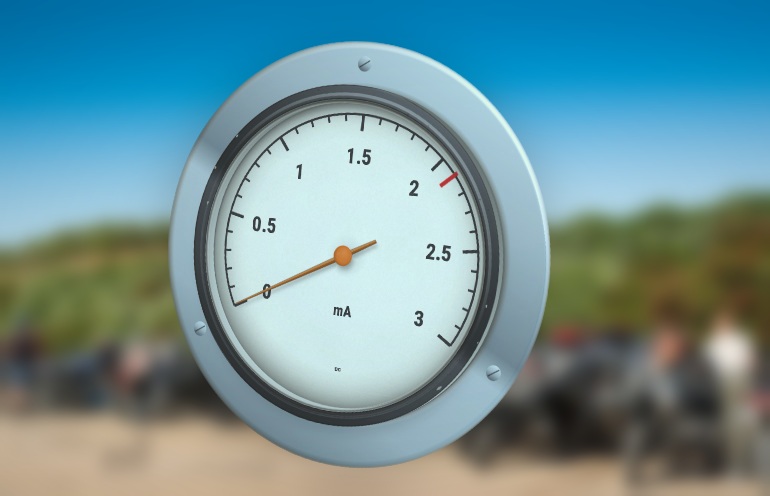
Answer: 0 mA
